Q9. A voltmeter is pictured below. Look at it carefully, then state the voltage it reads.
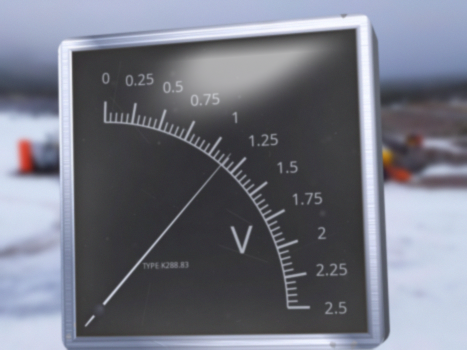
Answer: 1.15 V
